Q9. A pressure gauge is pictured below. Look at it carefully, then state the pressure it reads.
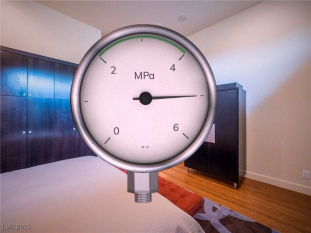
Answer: 5 MPa
